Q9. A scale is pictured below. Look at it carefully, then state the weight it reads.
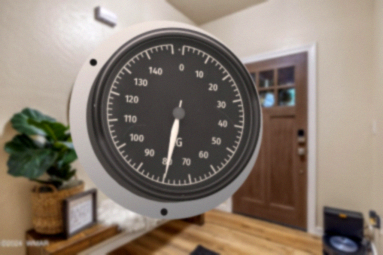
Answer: 80 kg
